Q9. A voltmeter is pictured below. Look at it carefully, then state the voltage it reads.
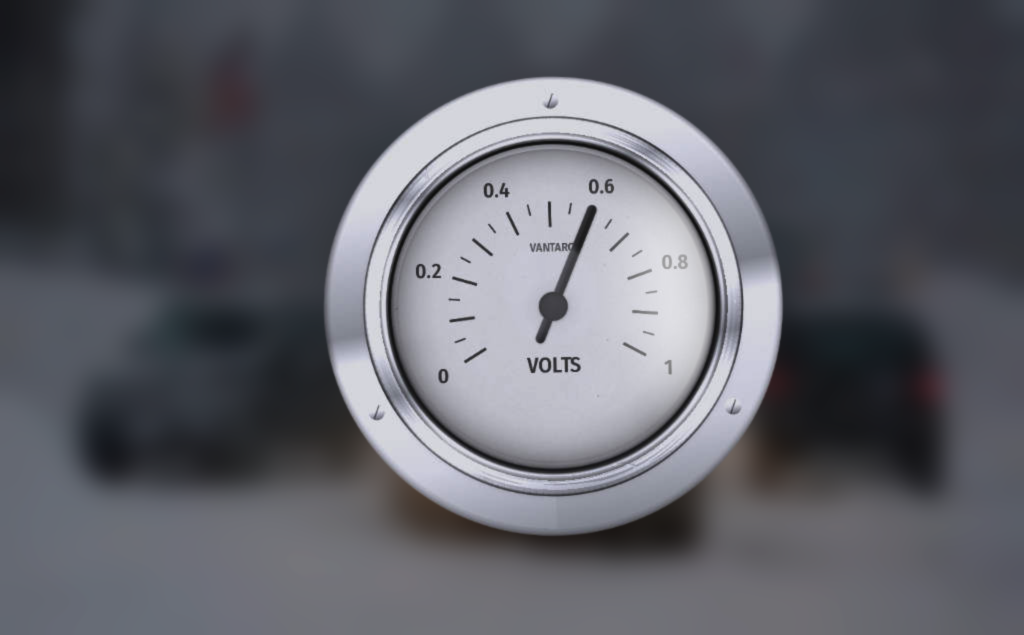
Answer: 0.6 V
